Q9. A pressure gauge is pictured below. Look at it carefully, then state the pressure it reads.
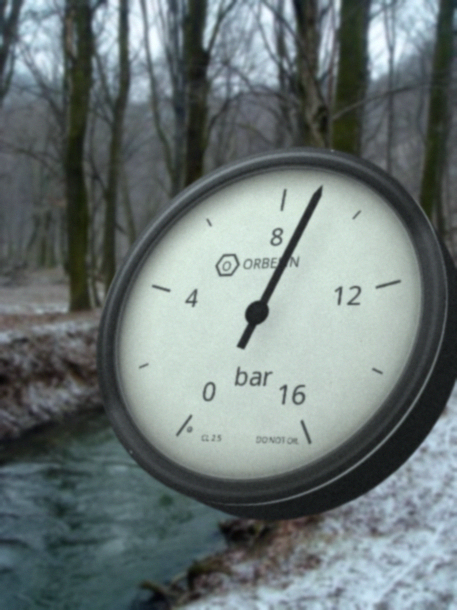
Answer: 9 bar
